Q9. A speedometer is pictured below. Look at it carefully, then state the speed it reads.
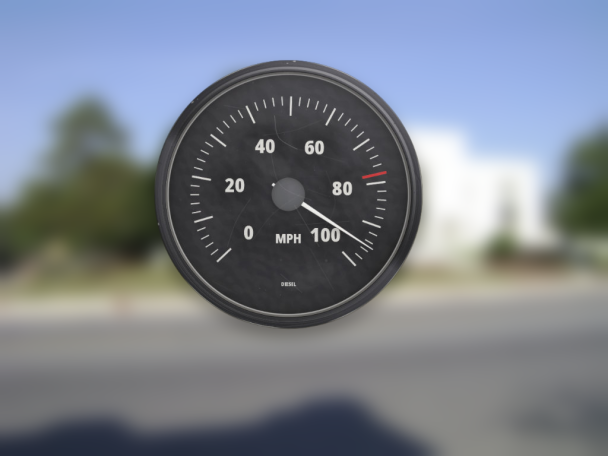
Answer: 95 mph
